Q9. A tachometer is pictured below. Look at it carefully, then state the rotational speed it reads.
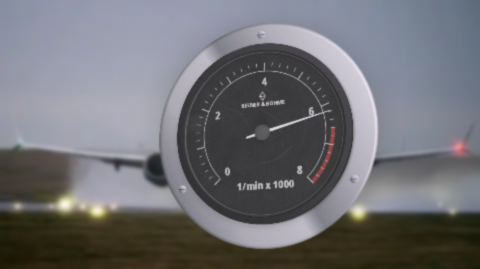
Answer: 6200 rpm
